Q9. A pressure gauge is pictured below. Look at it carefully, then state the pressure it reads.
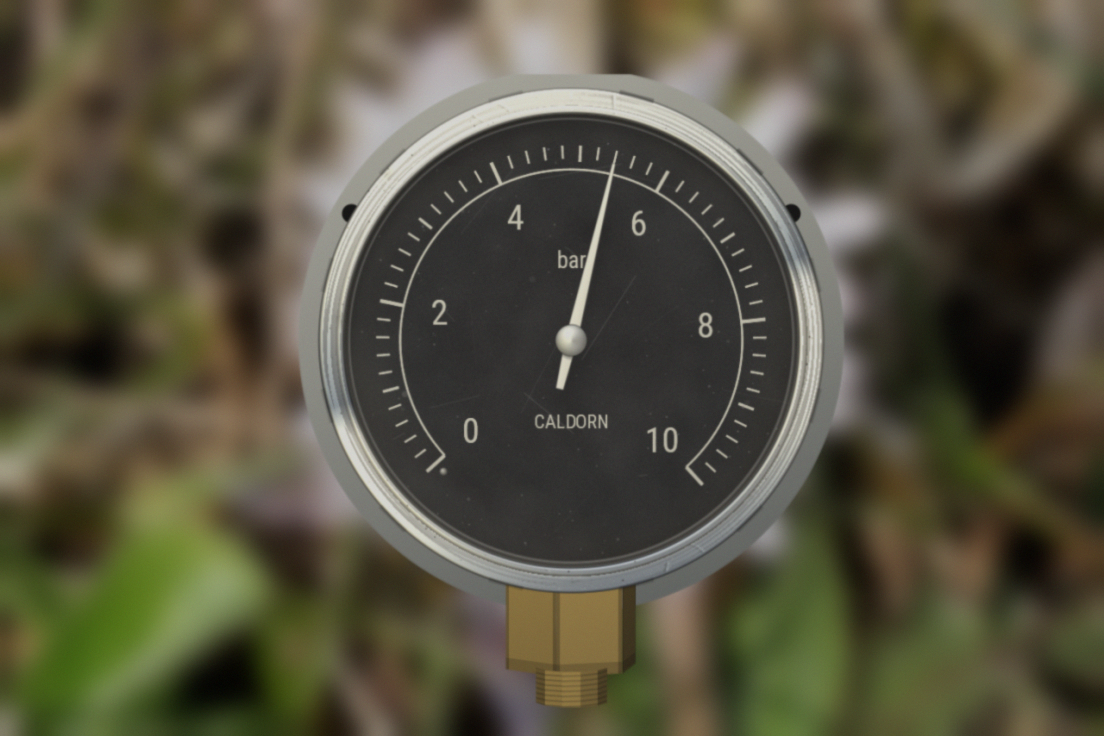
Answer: 5.4 bar
